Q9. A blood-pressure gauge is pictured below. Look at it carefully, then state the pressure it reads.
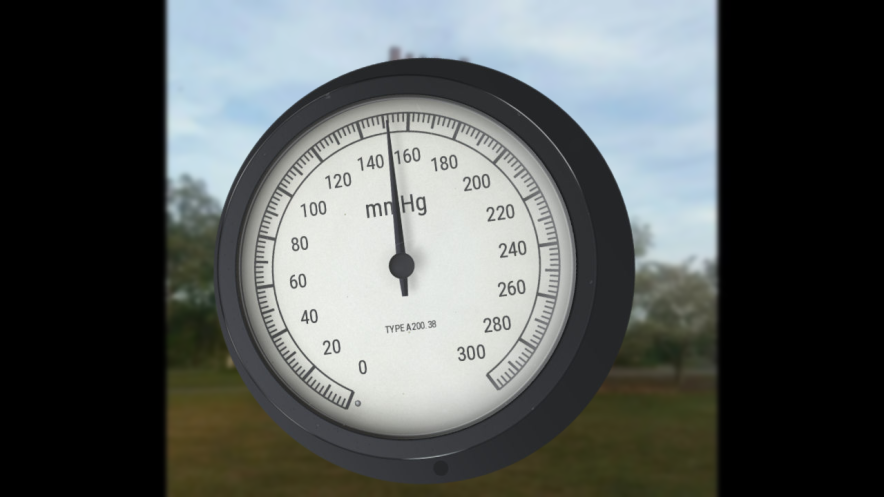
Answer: 152 mmHg
